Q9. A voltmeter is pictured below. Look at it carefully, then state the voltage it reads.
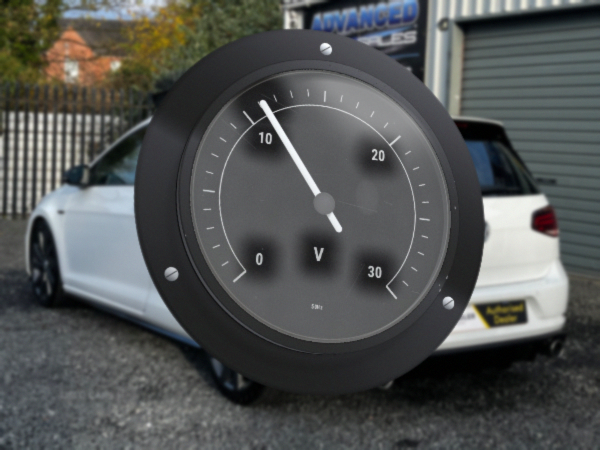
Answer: 11 V
